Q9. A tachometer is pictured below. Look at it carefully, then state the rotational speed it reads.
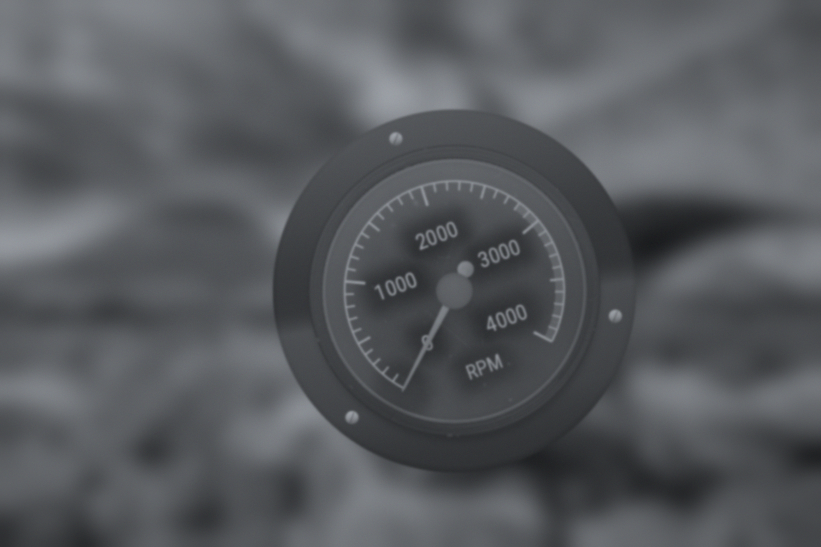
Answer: 0 rpm
